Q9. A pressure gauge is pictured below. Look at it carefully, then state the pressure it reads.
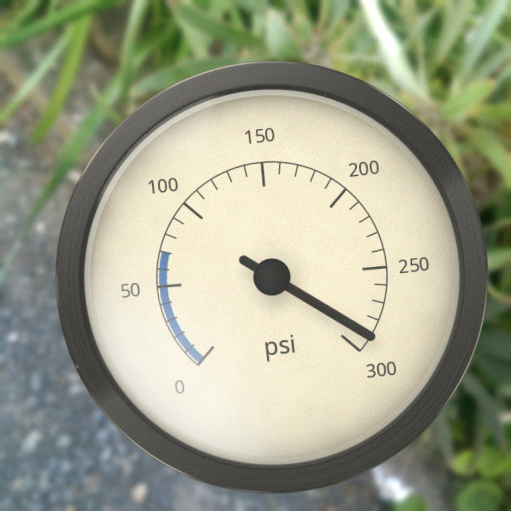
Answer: 290 psi
